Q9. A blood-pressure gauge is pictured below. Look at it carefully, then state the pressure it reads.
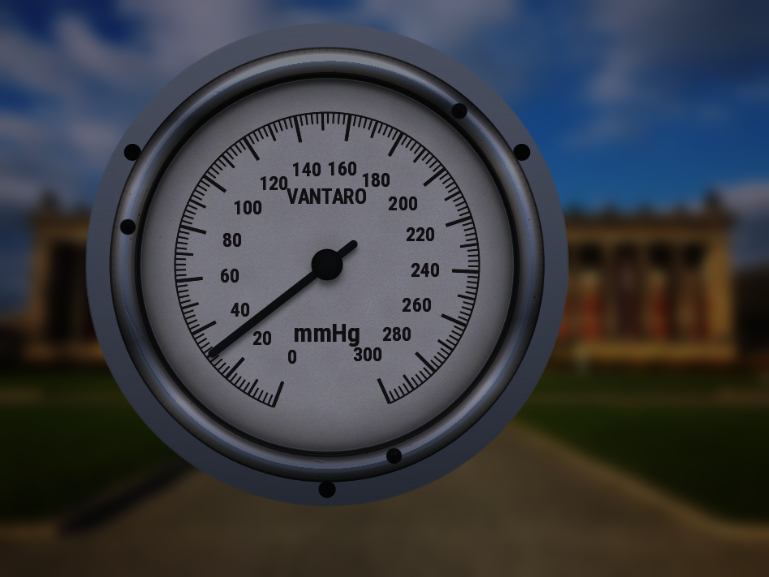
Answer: 30 mmHg
